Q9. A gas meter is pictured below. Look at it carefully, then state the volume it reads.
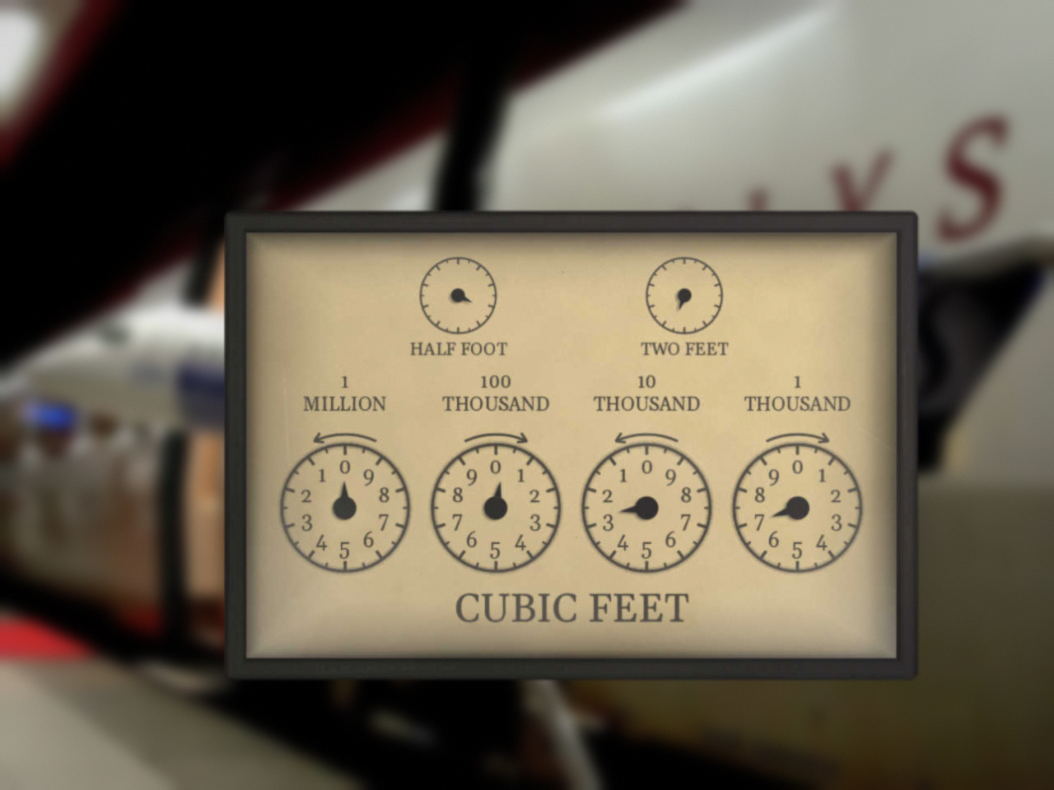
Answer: 2700 ft³
